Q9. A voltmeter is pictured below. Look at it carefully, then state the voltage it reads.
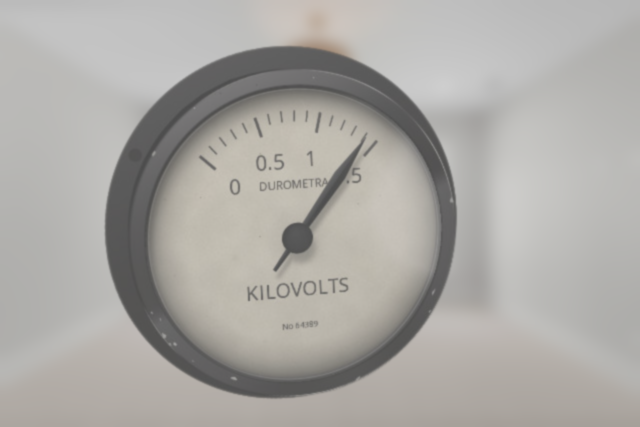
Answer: 1.4 kV
